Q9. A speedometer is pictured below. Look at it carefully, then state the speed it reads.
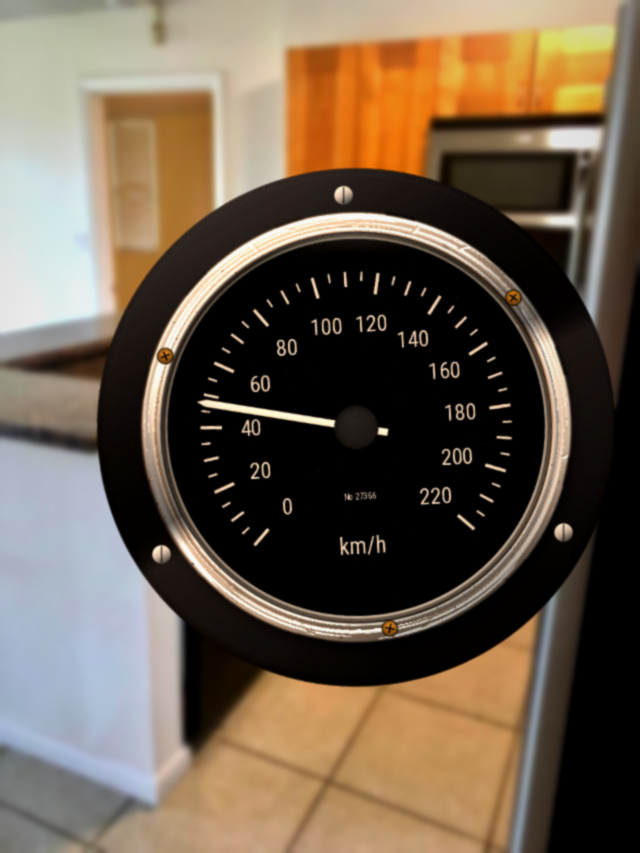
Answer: 47.5 km/h
